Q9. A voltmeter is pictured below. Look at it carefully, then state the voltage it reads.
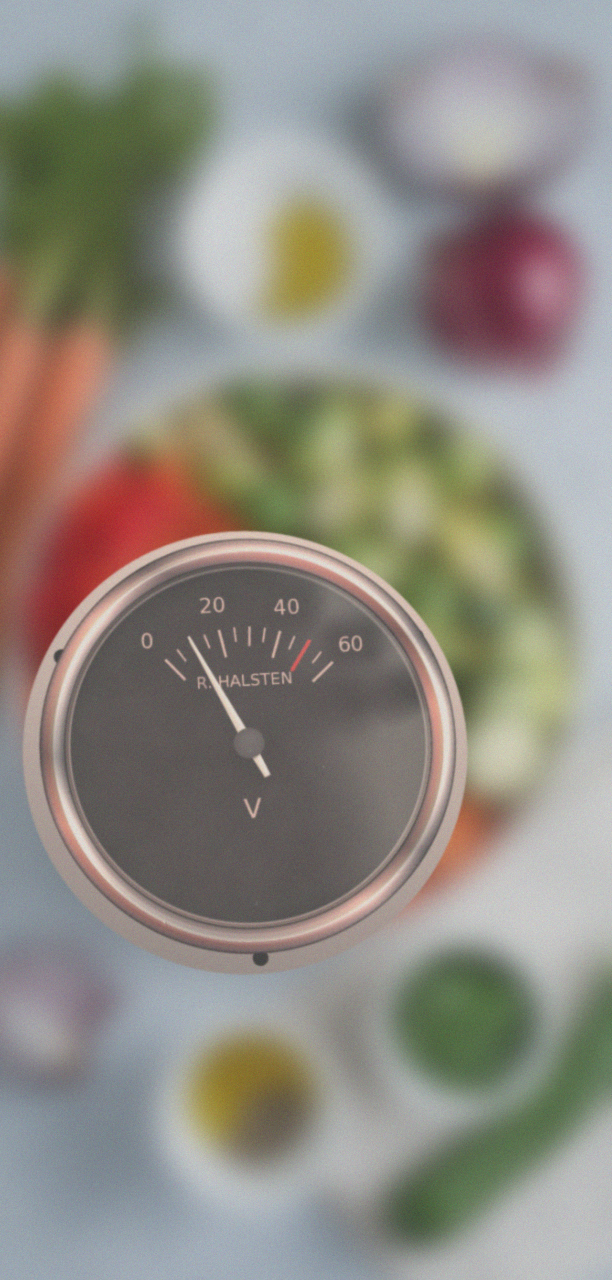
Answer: 10 V
